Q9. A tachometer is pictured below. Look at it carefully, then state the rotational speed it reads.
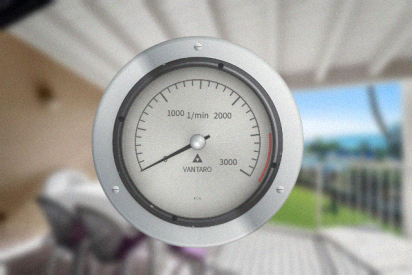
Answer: 0 rpm
